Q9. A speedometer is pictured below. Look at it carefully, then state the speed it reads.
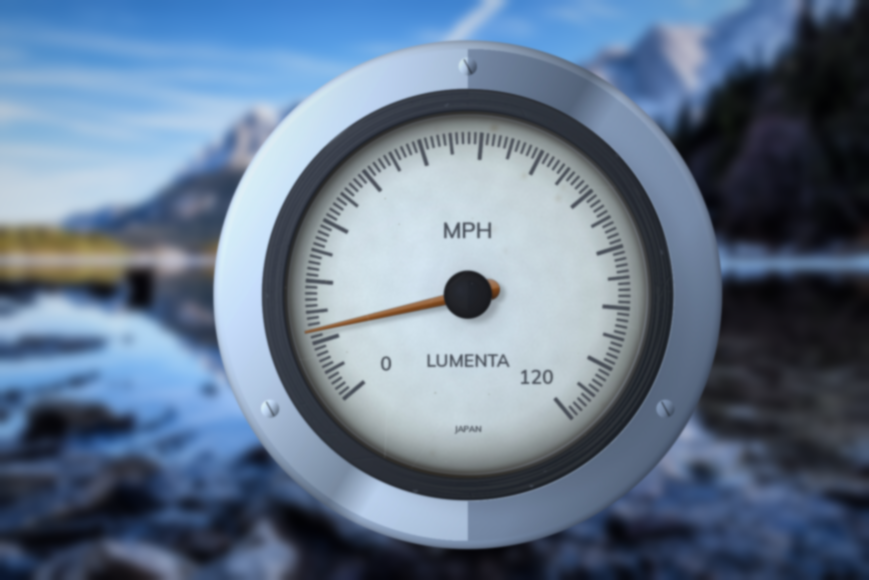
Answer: 12 mph
